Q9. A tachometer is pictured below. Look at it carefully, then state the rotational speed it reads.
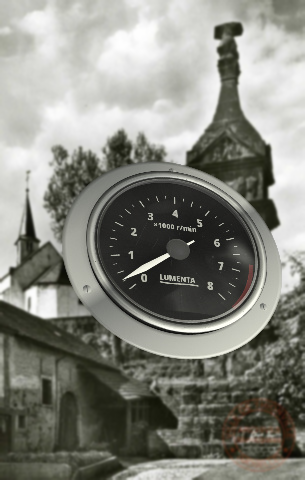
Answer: 250 rpm
